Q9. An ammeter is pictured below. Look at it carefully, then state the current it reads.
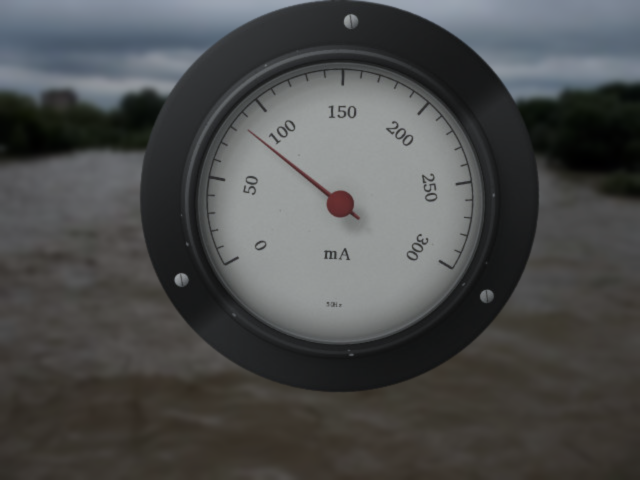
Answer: 85 mA
